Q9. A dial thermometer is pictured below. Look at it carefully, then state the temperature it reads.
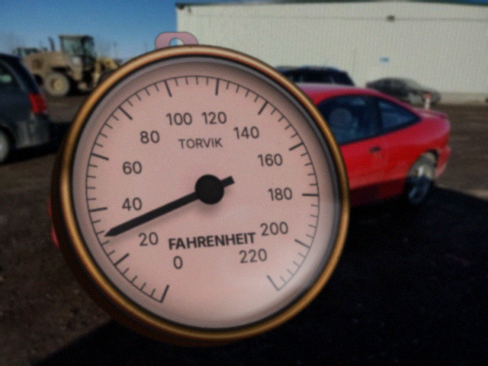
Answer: 30 °F
